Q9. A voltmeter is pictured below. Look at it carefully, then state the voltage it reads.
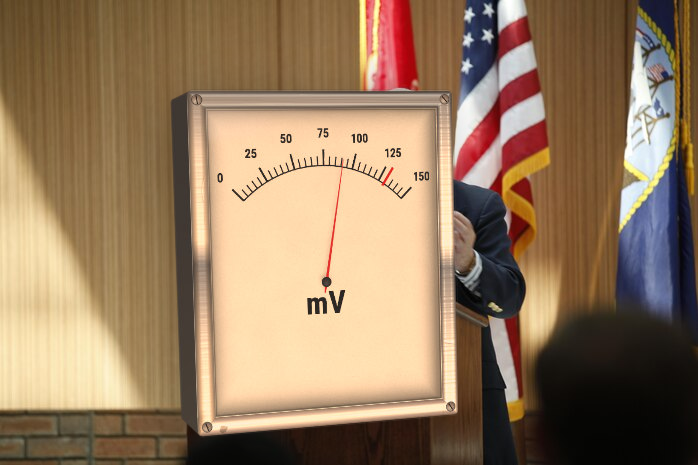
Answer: 90 mV
